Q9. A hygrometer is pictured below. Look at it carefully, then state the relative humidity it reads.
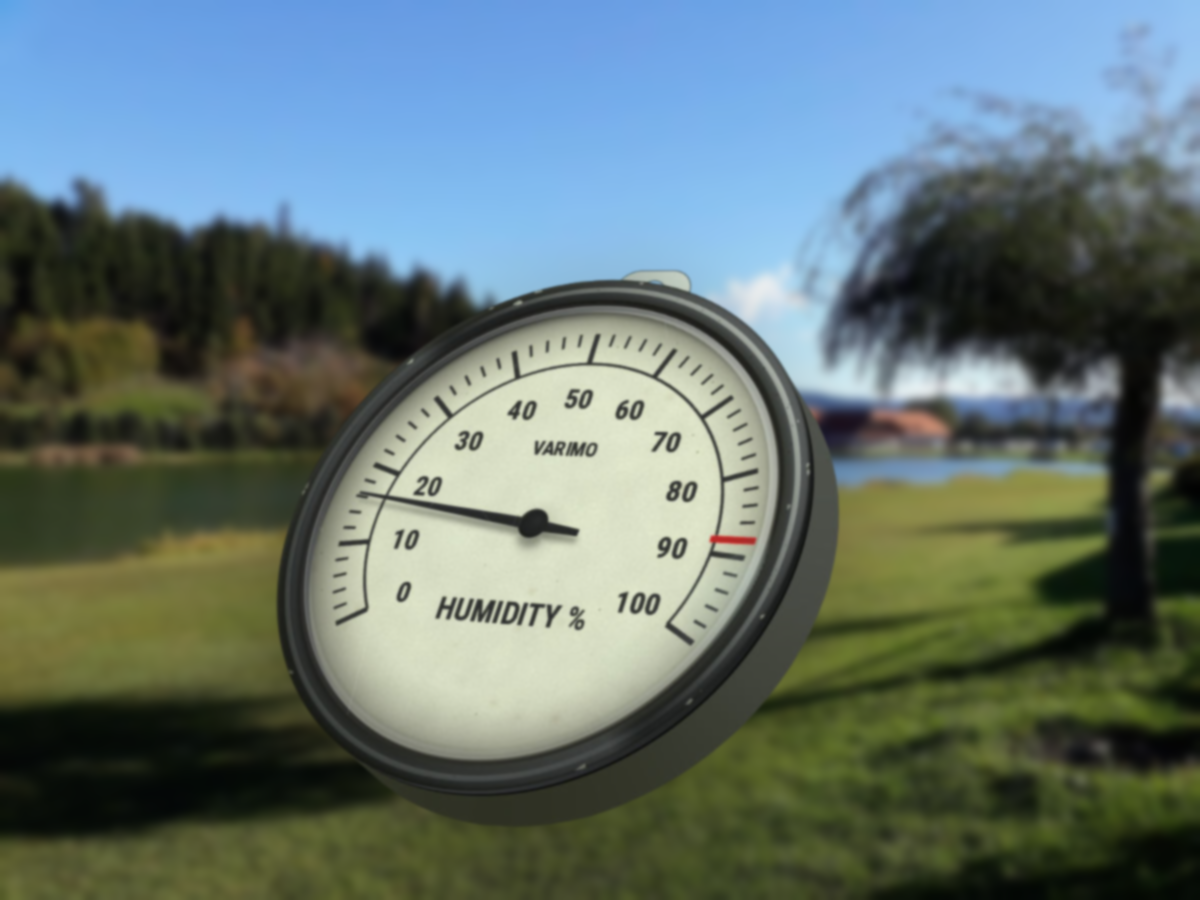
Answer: 16 %
